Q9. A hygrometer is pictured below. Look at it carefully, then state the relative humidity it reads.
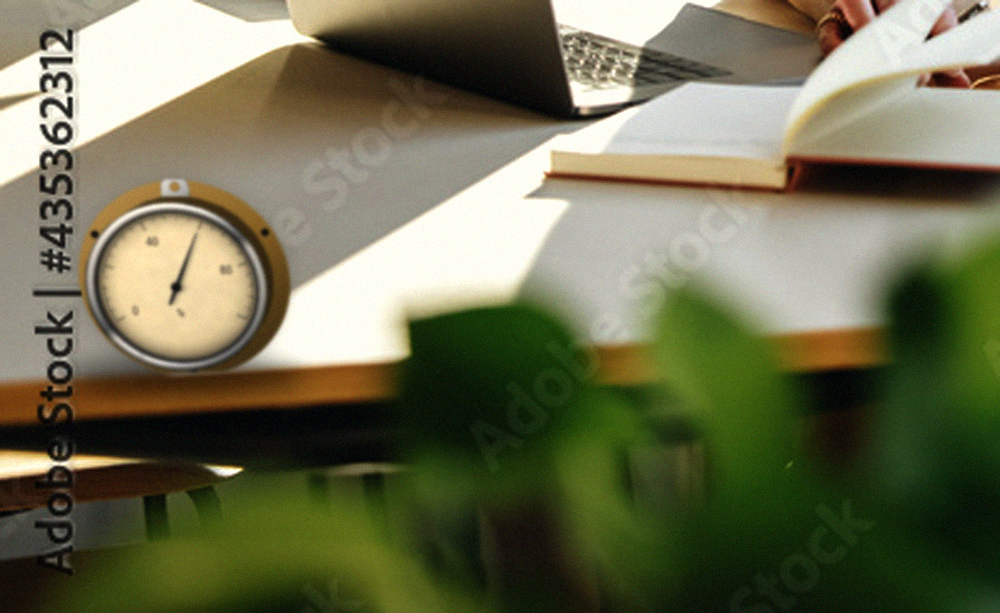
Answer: 60 %
